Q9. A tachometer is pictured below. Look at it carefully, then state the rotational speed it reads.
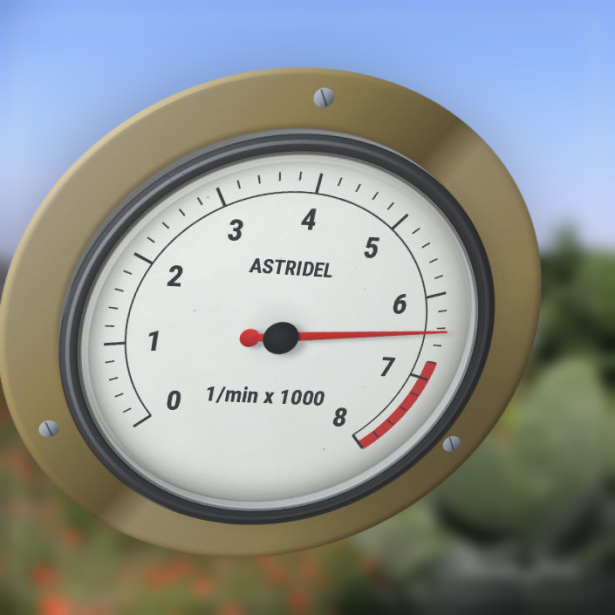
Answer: 6400 rpm
